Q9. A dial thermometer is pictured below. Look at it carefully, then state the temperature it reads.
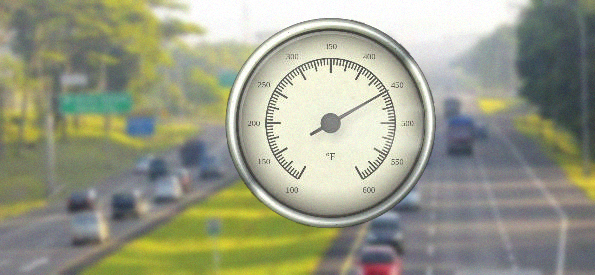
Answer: 450 °F
